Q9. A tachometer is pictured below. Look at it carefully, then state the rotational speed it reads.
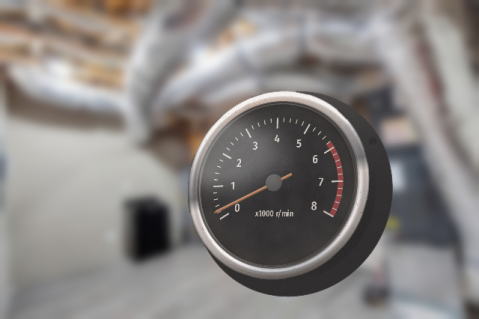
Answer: 200 rpm
